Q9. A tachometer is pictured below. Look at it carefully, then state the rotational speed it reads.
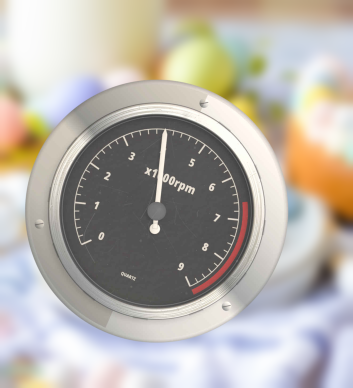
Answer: 4000 rpm
